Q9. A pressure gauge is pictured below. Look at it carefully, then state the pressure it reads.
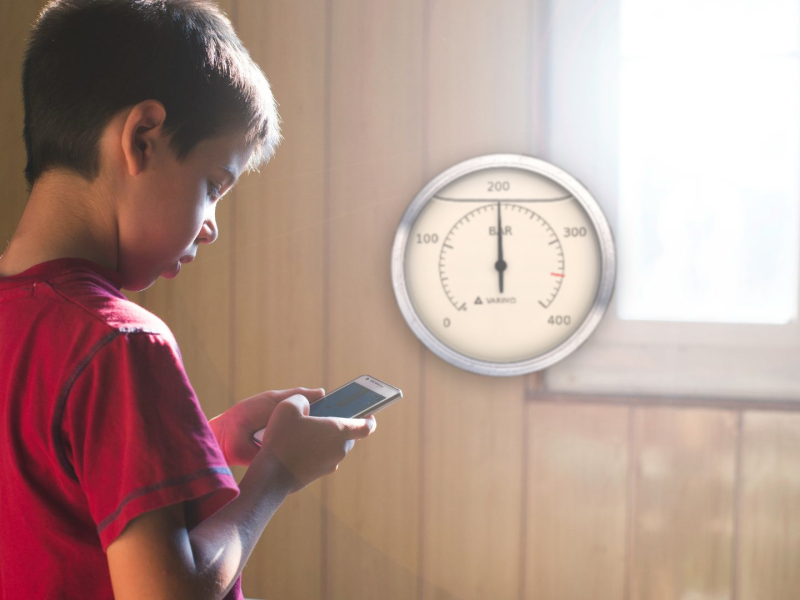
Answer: 200 bar
